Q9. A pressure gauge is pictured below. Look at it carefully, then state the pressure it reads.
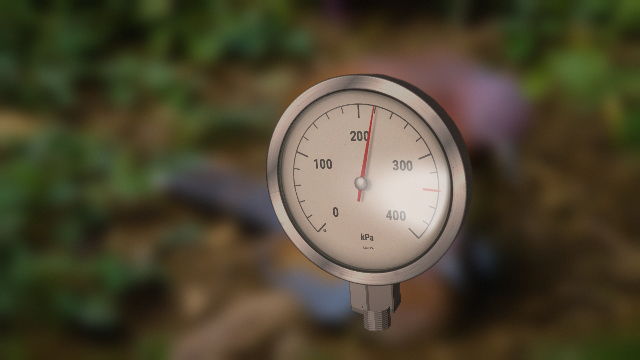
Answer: 220 kPa
